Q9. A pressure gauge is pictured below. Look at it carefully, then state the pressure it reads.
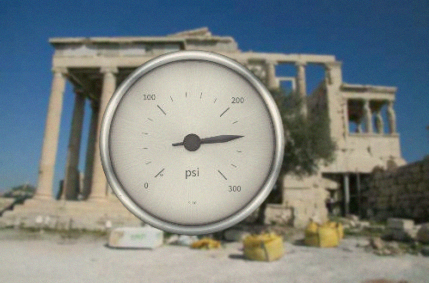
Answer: 240 psi
